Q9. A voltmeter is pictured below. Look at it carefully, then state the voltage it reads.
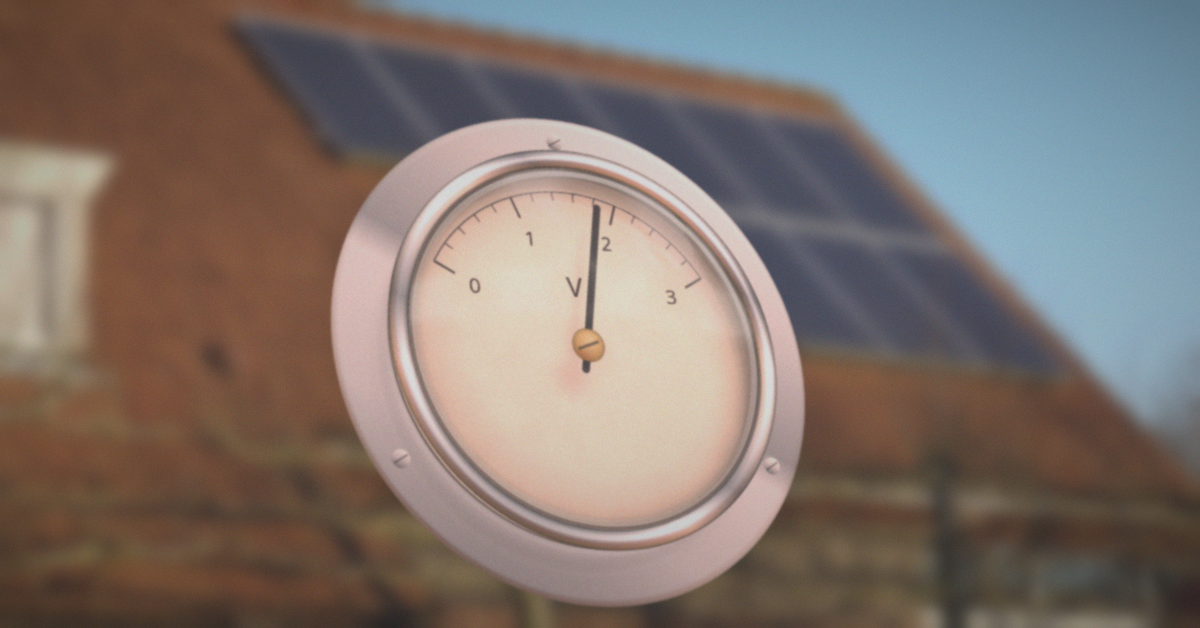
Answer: 1.8 V
